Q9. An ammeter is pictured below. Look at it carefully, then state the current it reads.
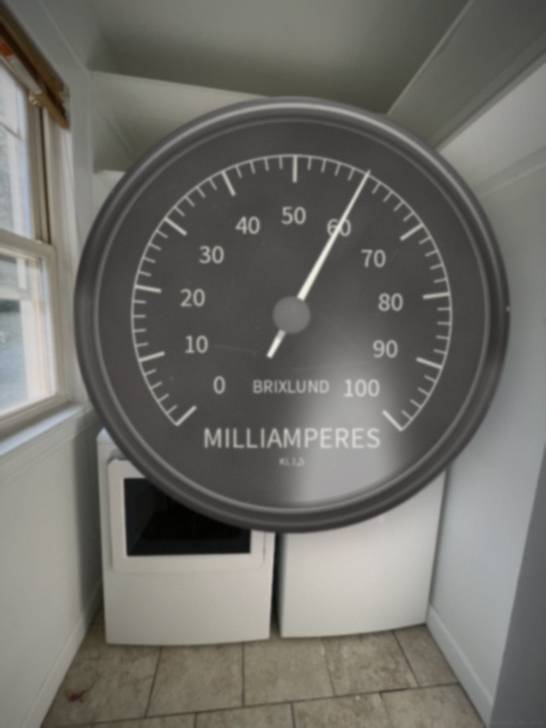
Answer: 60 mA
